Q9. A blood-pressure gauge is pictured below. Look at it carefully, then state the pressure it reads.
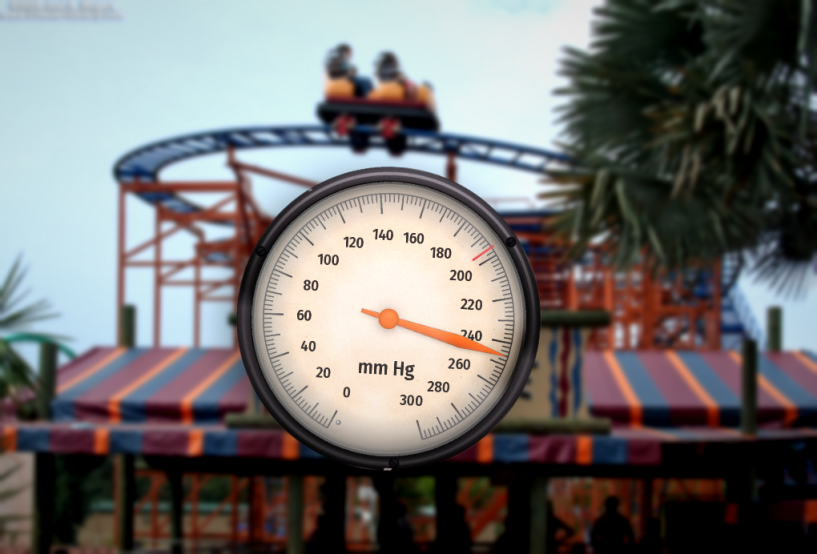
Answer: 246 mmHg
